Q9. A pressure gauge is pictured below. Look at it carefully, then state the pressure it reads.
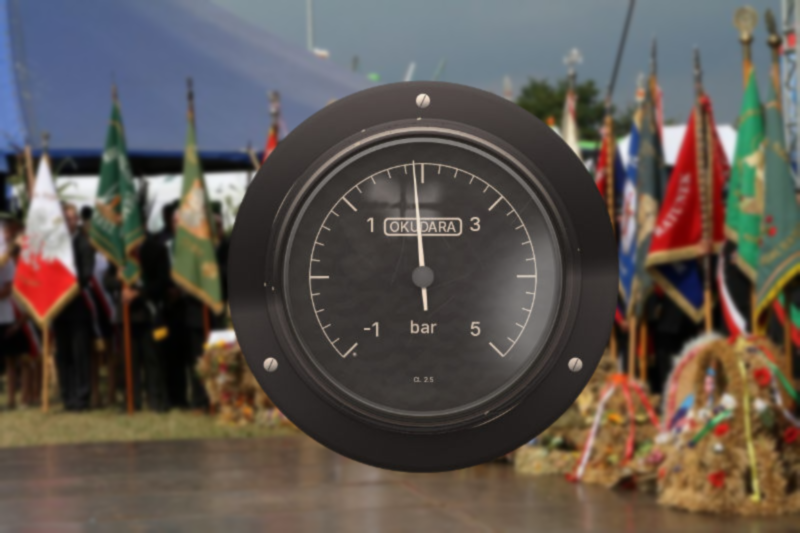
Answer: 1.9 bar
